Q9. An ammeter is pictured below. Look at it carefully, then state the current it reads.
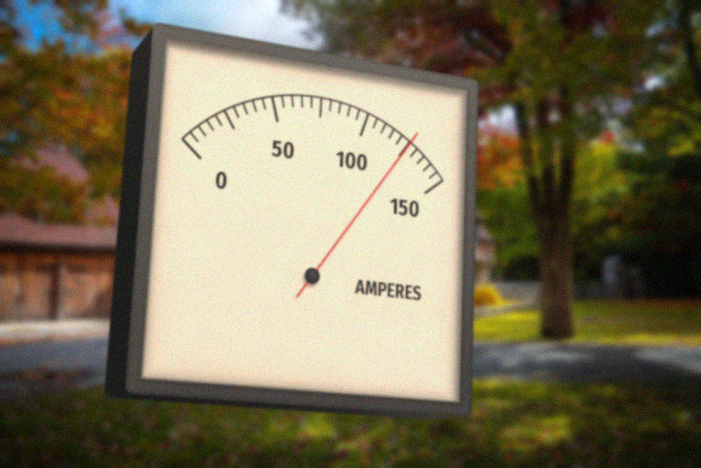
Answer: 125 A
